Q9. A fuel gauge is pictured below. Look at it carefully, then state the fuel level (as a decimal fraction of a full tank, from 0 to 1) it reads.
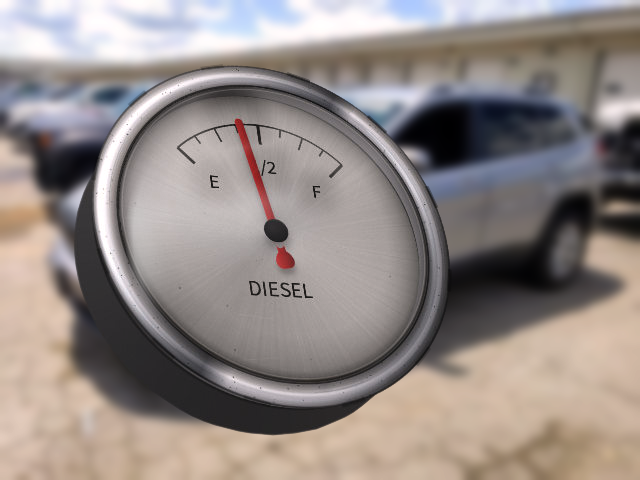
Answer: 0.375
